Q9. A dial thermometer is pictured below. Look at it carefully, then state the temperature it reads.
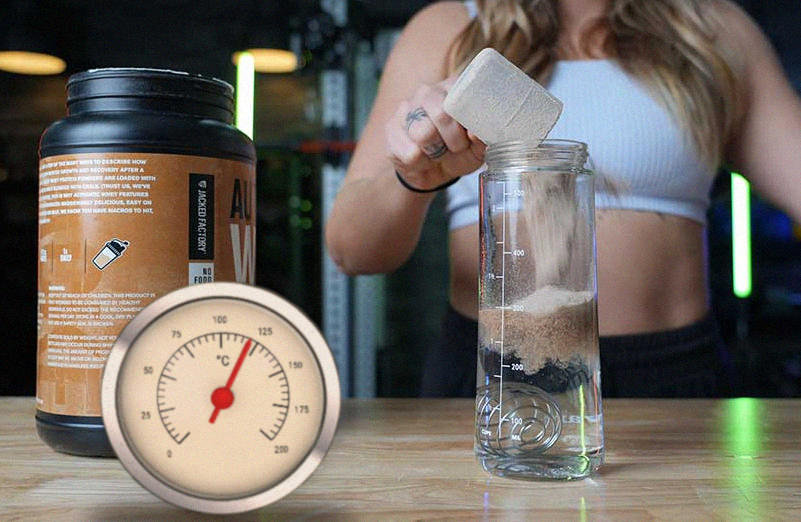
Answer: 120 °C
